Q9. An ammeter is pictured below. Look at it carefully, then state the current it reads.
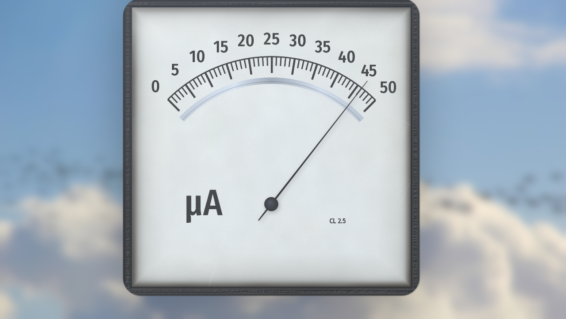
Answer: 46 µA
